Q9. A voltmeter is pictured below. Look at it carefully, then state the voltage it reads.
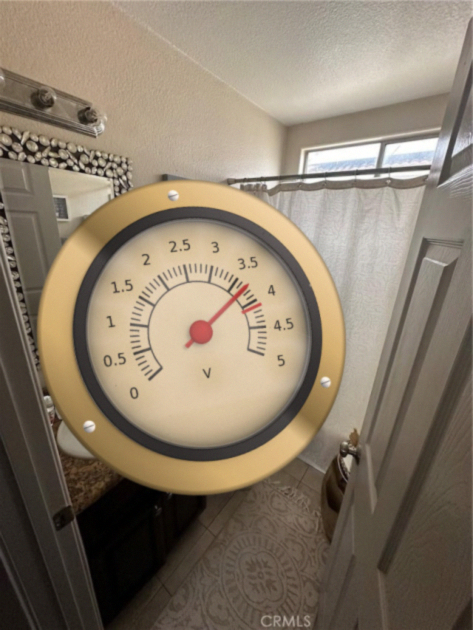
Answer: 3.7 V
